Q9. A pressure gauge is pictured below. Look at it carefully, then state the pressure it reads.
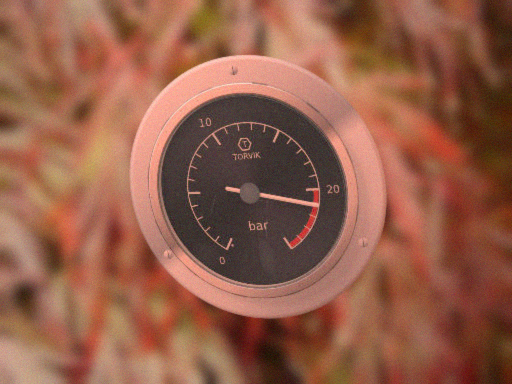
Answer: 21 bar
